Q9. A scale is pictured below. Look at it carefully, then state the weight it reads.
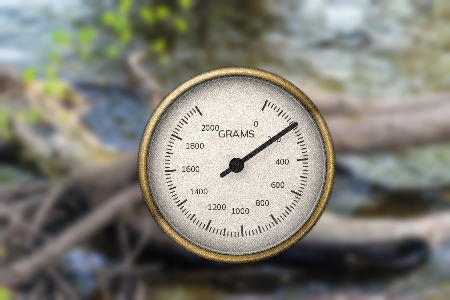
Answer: 200 g
